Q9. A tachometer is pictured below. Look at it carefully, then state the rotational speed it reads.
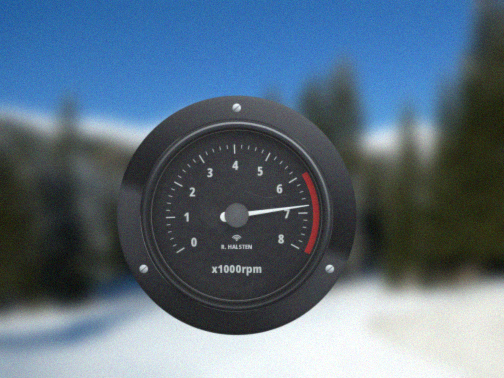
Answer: 6800 rpm
